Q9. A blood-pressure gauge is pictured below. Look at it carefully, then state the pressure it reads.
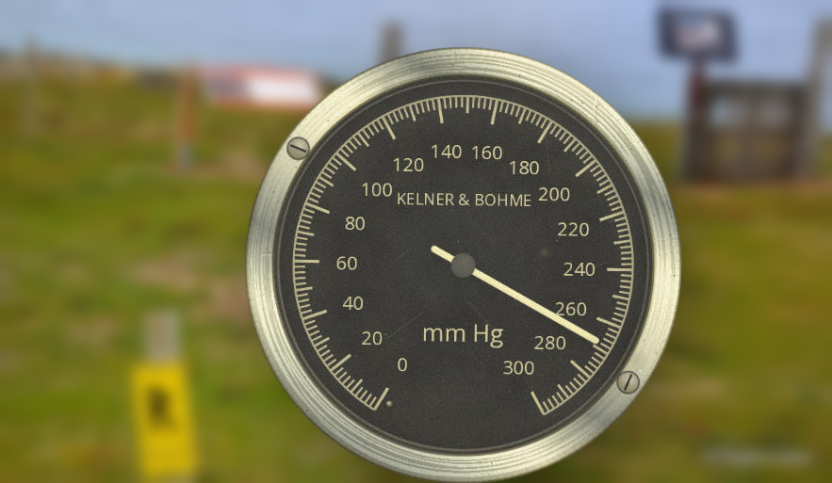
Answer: 268 mmHg
